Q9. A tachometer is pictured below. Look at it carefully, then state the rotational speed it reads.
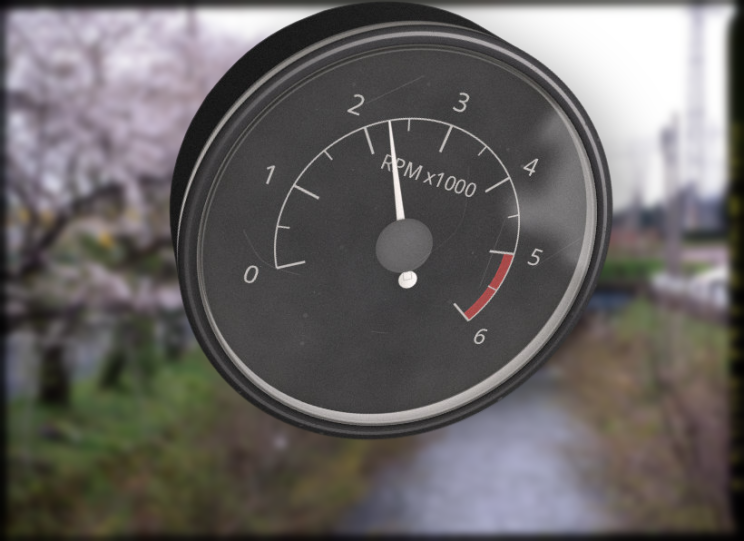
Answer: 2250 rpm
